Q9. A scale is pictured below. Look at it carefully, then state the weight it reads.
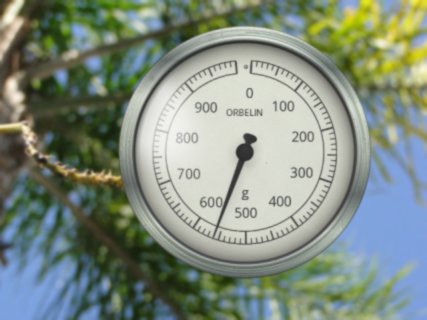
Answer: 560 g
